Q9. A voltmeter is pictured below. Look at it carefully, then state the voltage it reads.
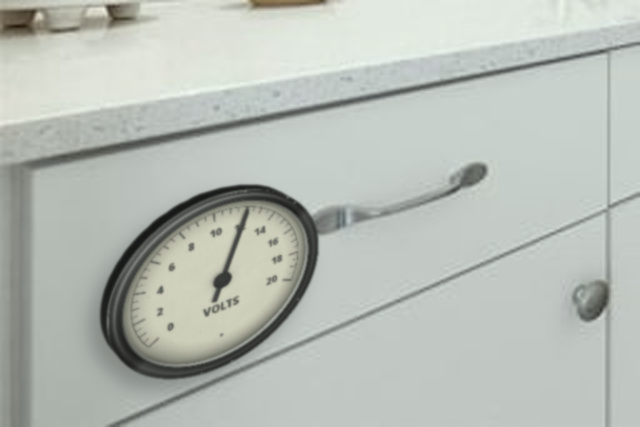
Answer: 12 V
